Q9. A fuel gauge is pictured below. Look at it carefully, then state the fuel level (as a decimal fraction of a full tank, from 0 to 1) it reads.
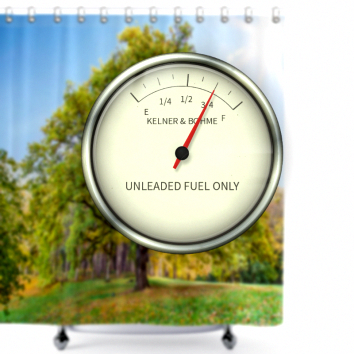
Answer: 0.75
